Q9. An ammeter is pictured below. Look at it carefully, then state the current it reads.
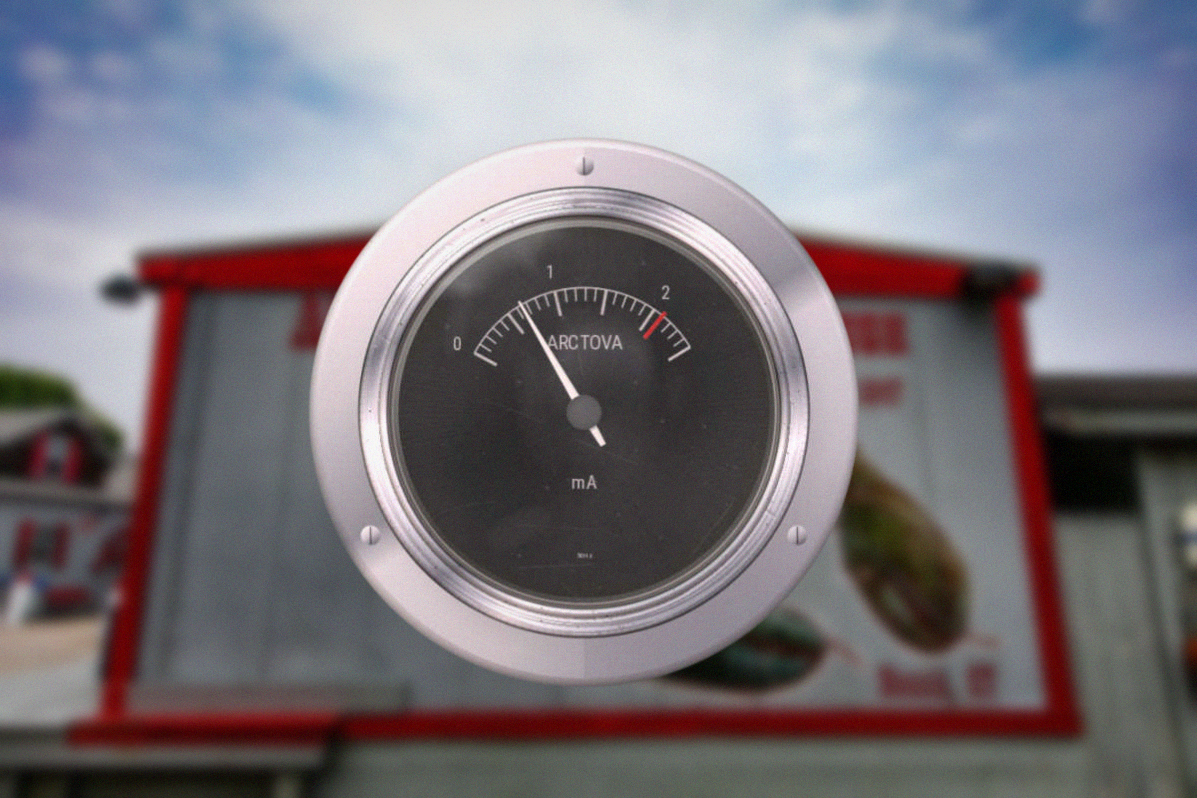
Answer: 0.65 mA
